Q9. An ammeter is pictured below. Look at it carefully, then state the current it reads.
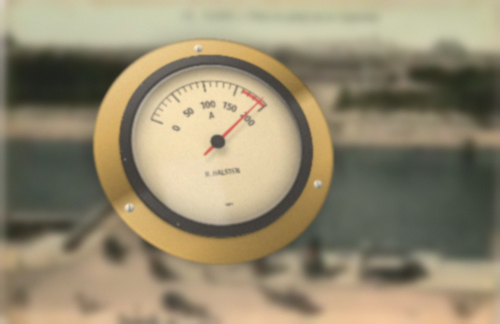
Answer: 190 A
